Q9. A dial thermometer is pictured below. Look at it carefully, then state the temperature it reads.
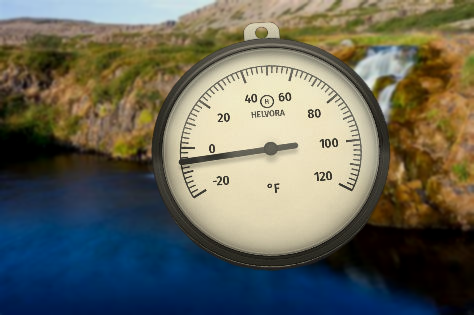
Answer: -6 °F
